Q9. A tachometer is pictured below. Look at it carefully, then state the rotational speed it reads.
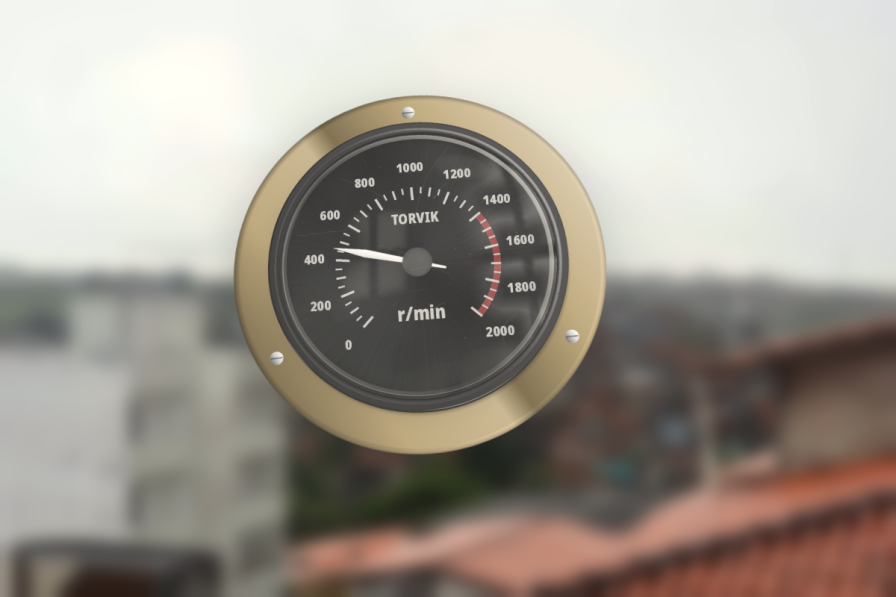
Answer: 450 rpm
